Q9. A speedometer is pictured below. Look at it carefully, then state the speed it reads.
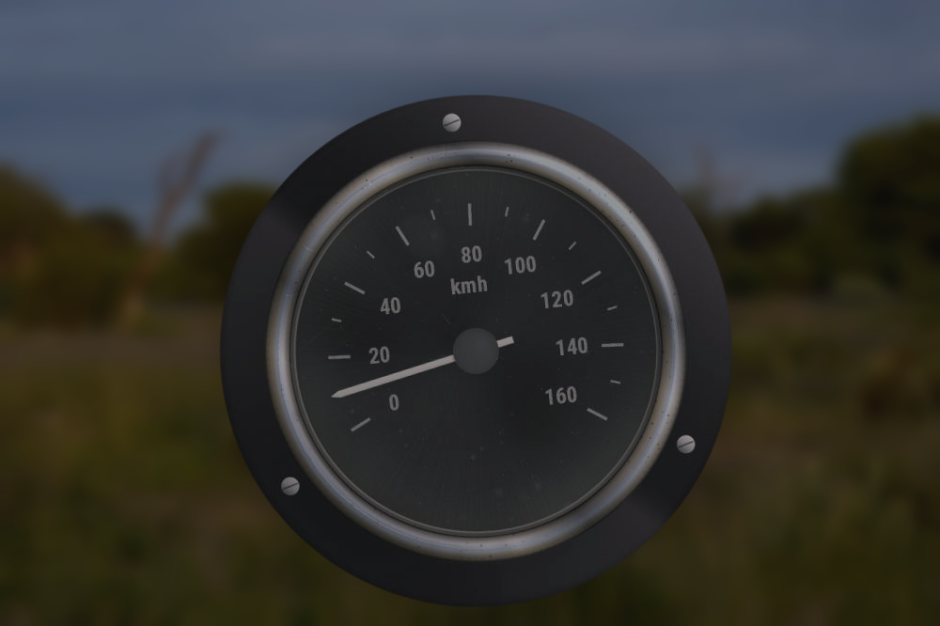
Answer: 10 km/h
